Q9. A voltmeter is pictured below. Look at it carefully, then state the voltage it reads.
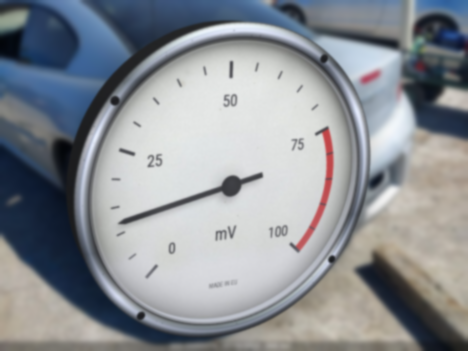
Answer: 12.5 mV
